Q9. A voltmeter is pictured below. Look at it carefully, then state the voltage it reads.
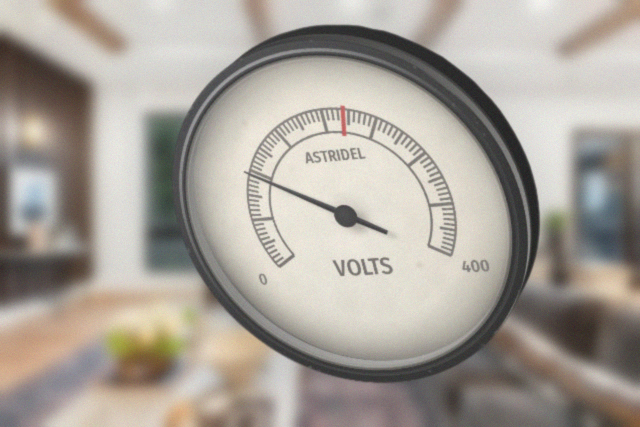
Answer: 100 V
